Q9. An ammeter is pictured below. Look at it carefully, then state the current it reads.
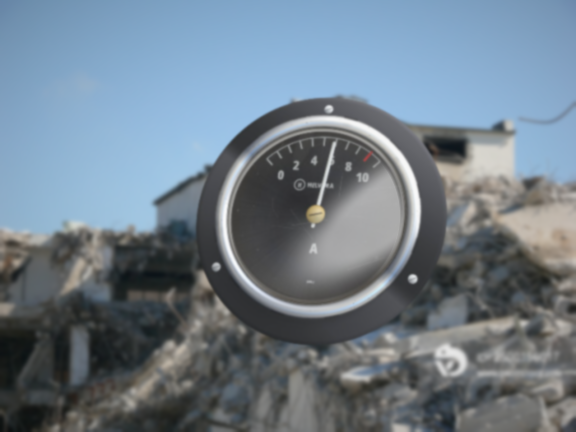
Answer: 6 A
